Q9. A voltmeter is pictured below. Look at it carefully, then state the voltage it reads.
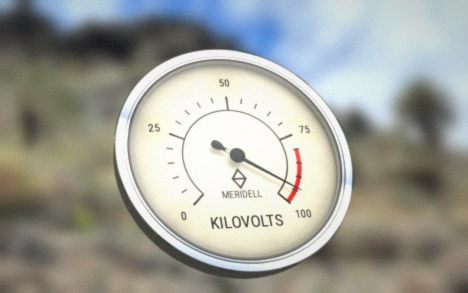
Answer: 95 kV
